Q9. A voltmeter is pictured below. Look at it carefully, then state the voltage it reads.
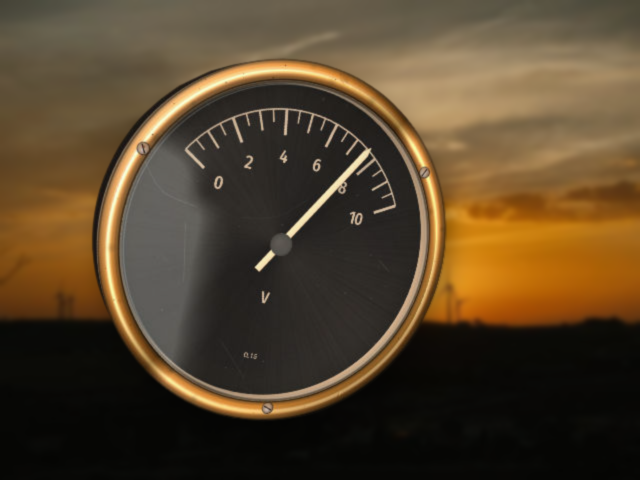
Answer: 7.5 V
